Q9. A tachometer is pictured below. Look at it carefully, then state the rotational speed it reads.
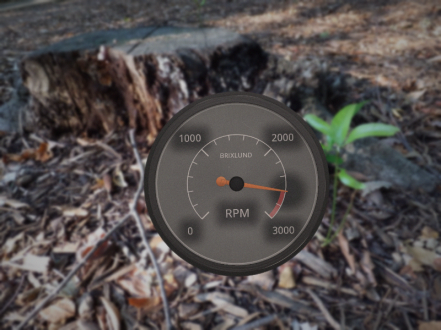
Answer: 2600 rpm
